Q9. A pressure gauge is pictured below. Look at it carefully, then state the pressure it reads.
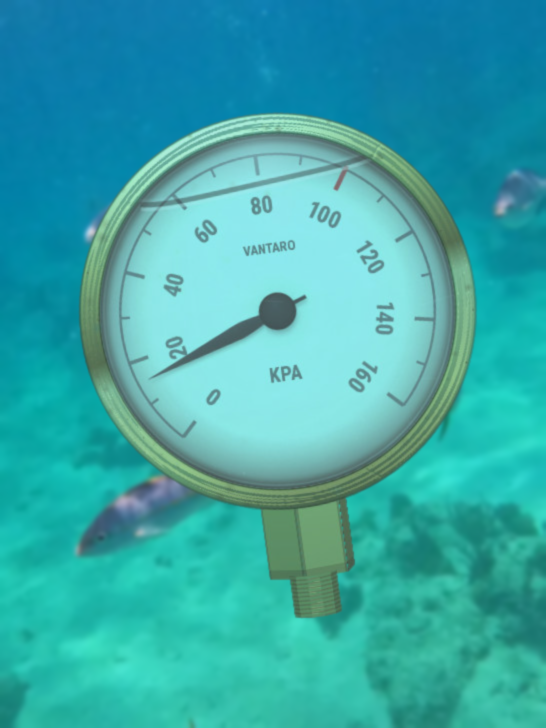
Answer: 15 kPa
